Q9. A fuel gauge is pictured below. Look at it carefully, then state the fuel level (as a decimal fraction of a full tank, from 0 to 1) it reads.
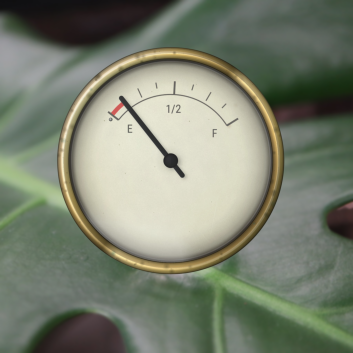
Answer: 0.125
